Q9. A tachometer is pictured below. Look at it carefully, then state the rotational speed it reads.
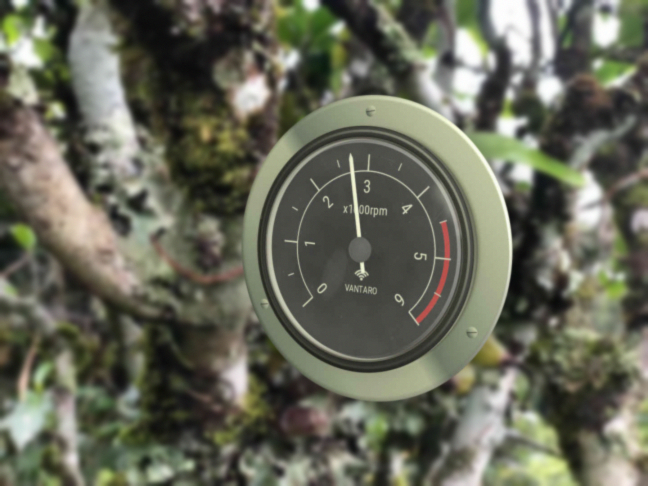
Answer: 2750 rpm
